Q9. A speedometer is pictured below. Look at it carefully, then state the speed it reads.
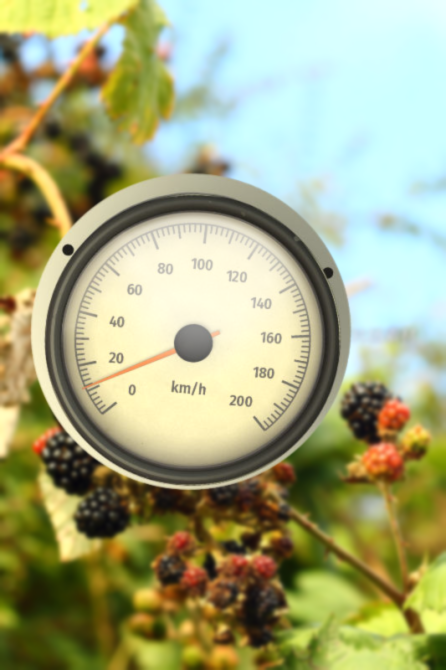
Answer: 12 km/h
